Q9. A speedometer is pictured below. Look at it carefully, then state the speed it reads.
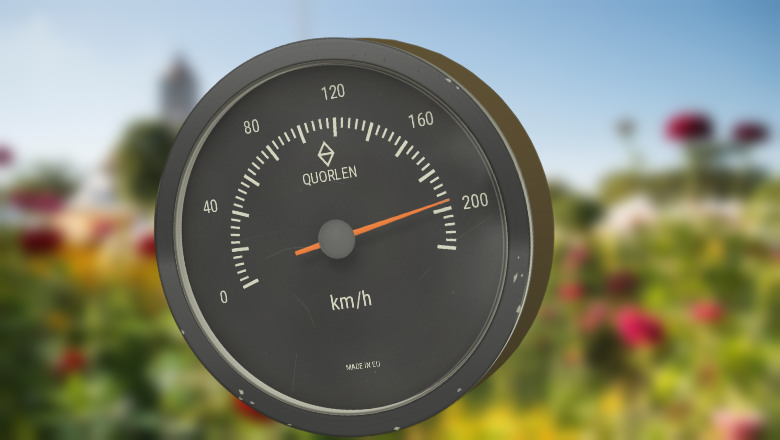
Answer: 196 km/h
